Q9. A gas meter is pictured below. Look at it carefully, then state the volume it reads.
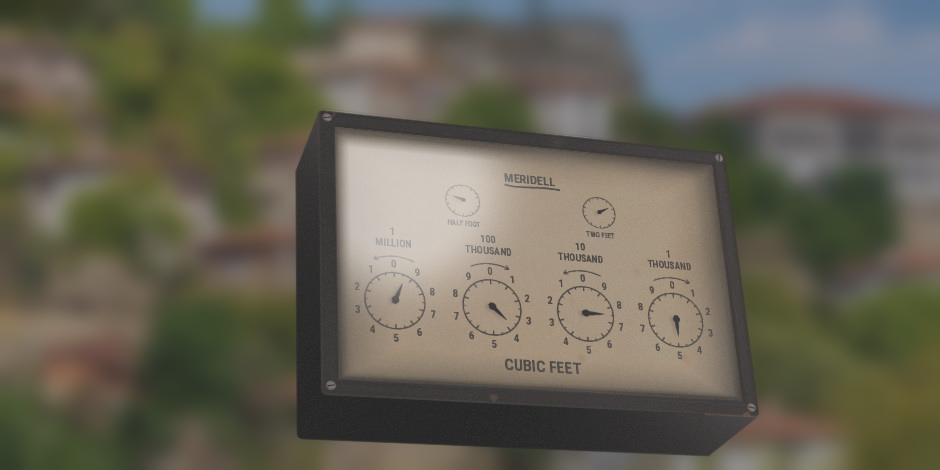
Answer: 937500 ft³
